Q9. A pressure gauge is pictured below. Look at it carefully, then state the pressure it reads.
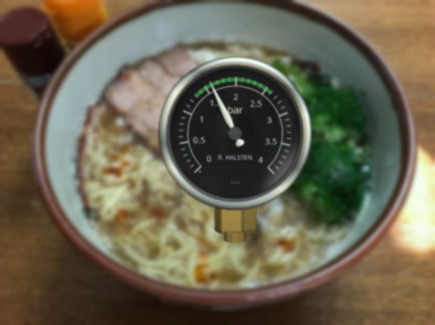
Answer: 1.6 bar
